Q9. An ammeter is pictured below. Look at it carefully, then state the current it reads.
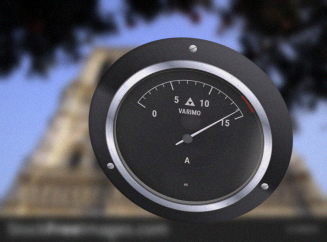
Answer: 14 A
